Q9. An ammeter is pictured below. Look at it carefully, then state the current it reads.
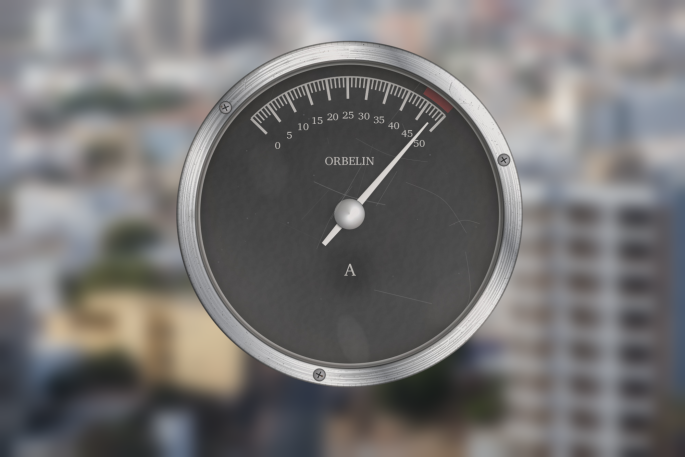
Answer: 48 A
